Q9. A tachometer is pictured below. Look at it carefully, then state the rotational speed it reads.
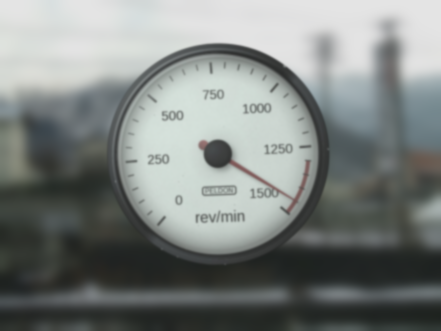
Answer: 1450 rpm
